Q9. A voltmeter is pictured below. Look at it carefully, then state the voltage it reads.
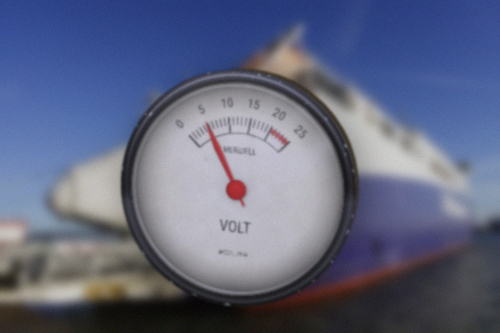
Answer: 5 V
